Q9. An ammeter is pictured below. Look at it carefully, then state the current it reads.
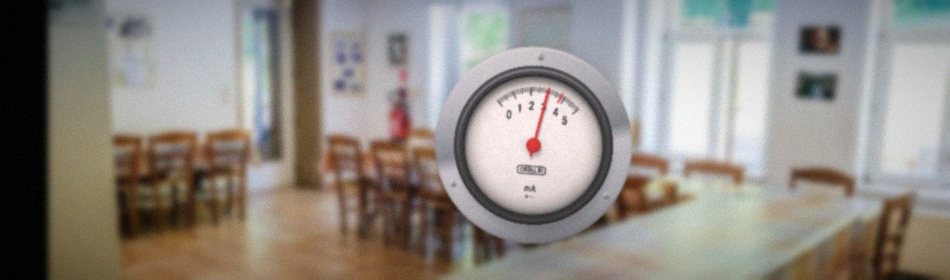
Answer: 3 mA
